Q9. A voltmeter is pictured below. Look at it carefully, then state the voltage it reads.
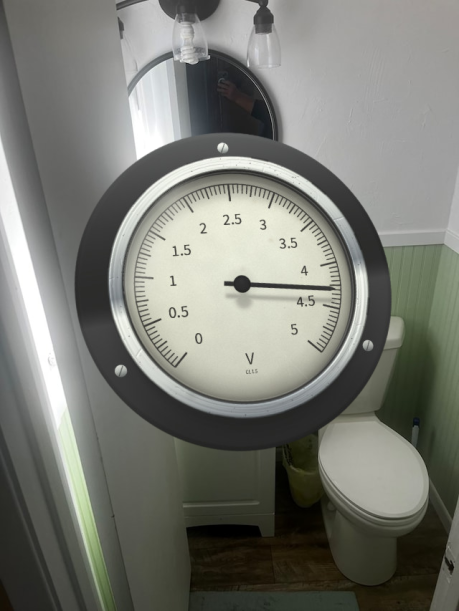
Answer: 4.3 V
